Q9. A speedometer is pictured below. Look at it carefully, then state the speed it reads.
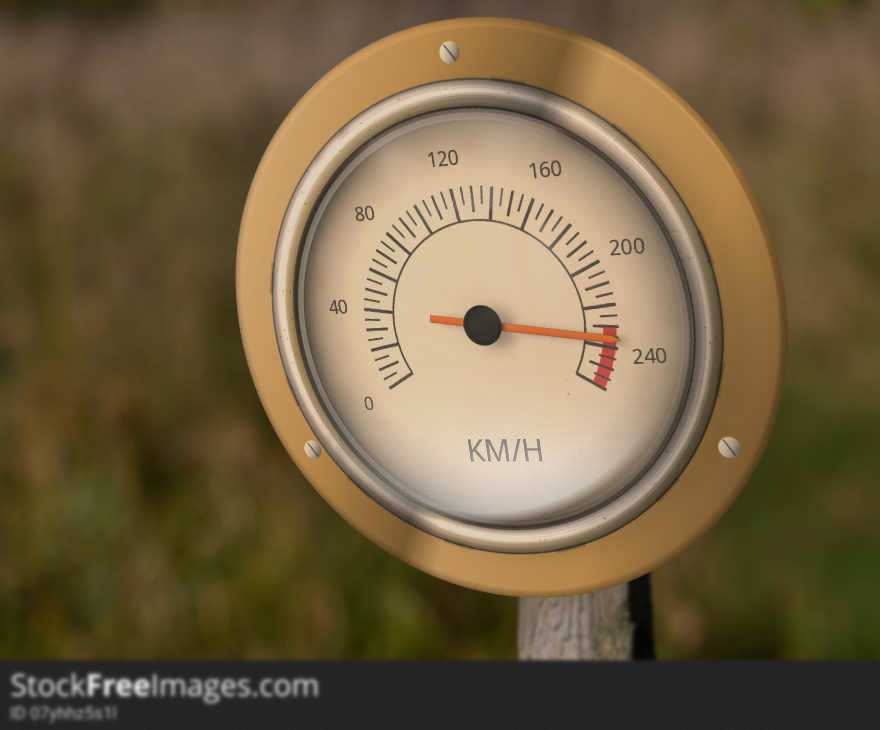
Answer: 235 km/h
